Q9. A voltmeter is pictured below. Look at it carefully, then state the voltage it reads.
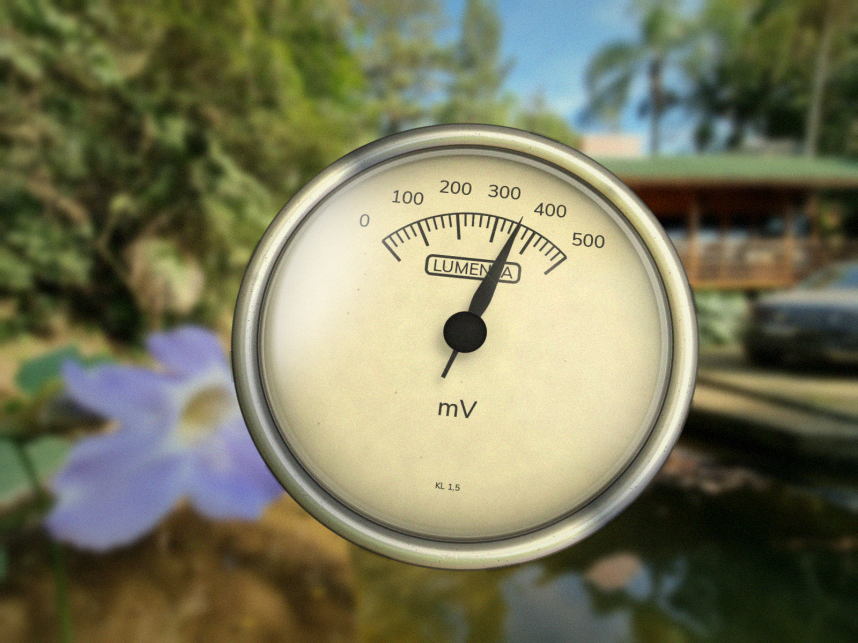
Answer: 360 mV
